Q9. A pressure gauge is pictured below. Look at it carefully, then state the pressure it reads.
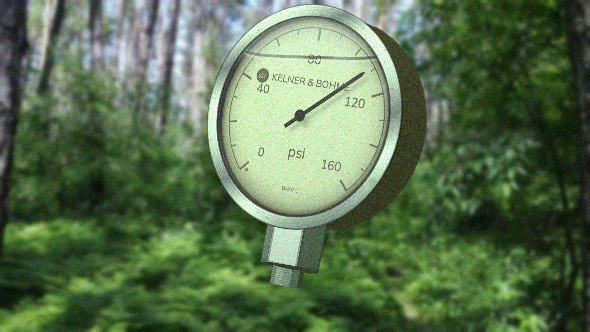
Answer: 110 psi
